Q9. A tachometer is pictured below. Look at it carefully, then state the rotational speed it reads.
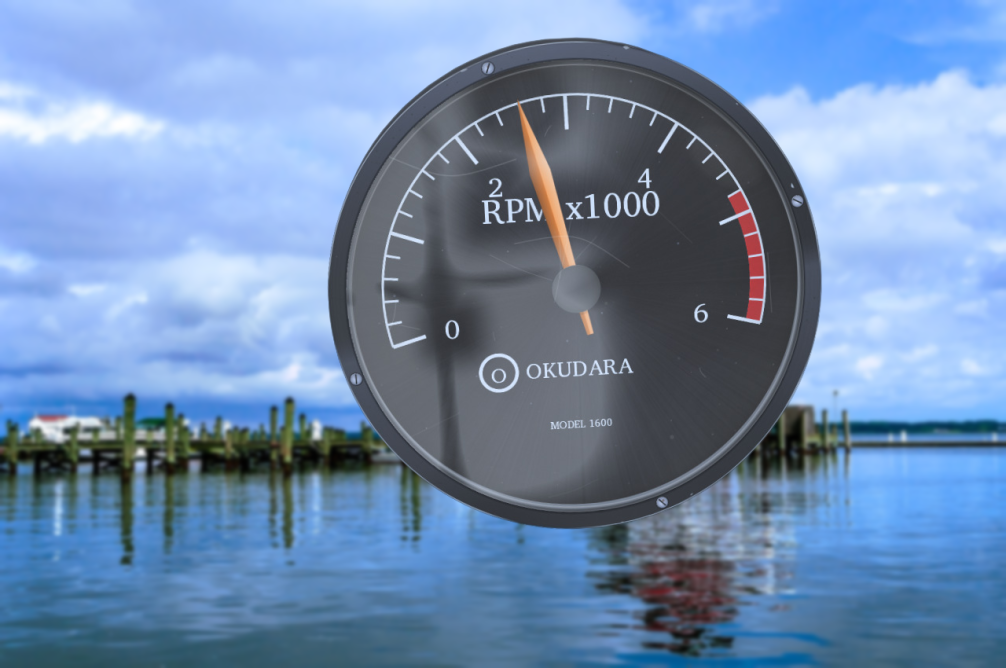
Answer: 2600 rpm
